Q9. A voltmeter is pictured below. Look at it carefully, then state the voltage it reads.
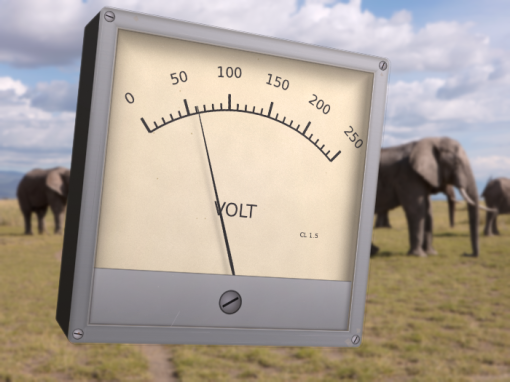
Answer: 60 V
